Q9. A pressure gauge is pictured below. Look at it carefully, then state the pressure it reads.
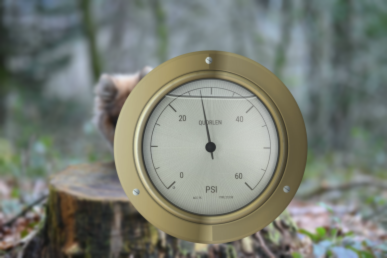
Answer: 27.5 psi
